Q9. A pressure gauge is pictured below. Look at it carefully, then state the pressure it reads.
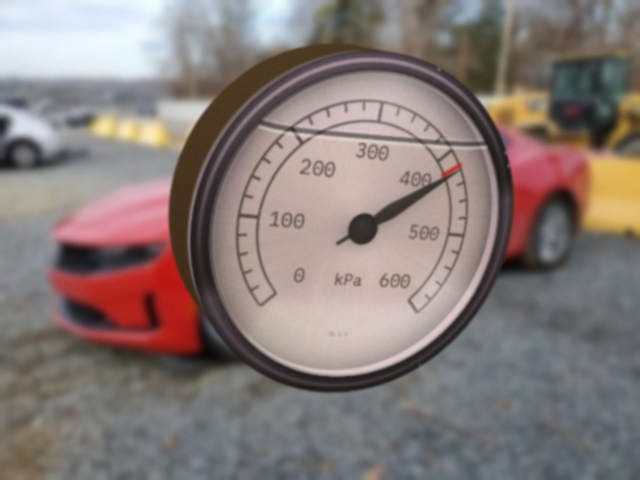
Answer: 420 kPa
